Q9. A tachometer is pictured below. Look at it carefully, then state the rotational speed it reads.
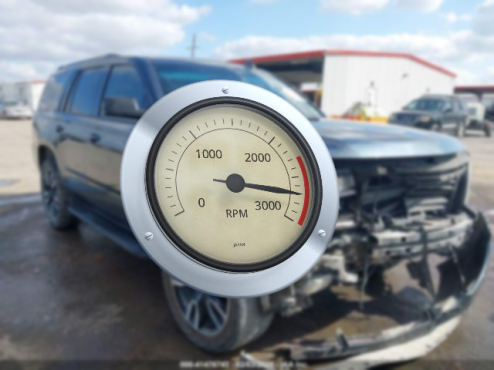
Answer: 2700 rpm
